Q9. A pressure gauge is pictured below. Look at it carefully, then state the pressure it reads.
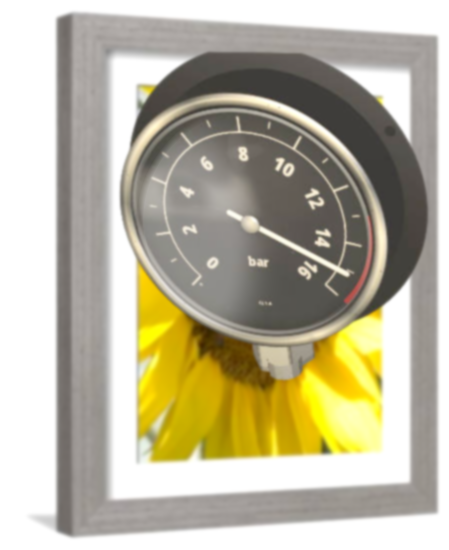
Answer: 15 bar
